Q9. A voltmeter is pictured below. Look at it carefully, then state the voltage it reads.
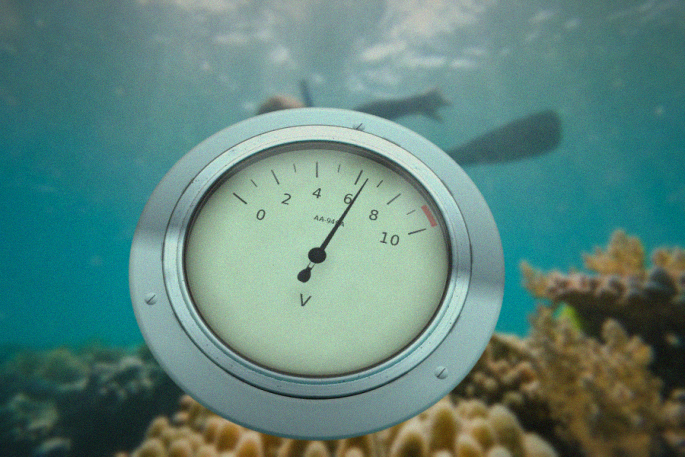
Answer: 6.5 V
